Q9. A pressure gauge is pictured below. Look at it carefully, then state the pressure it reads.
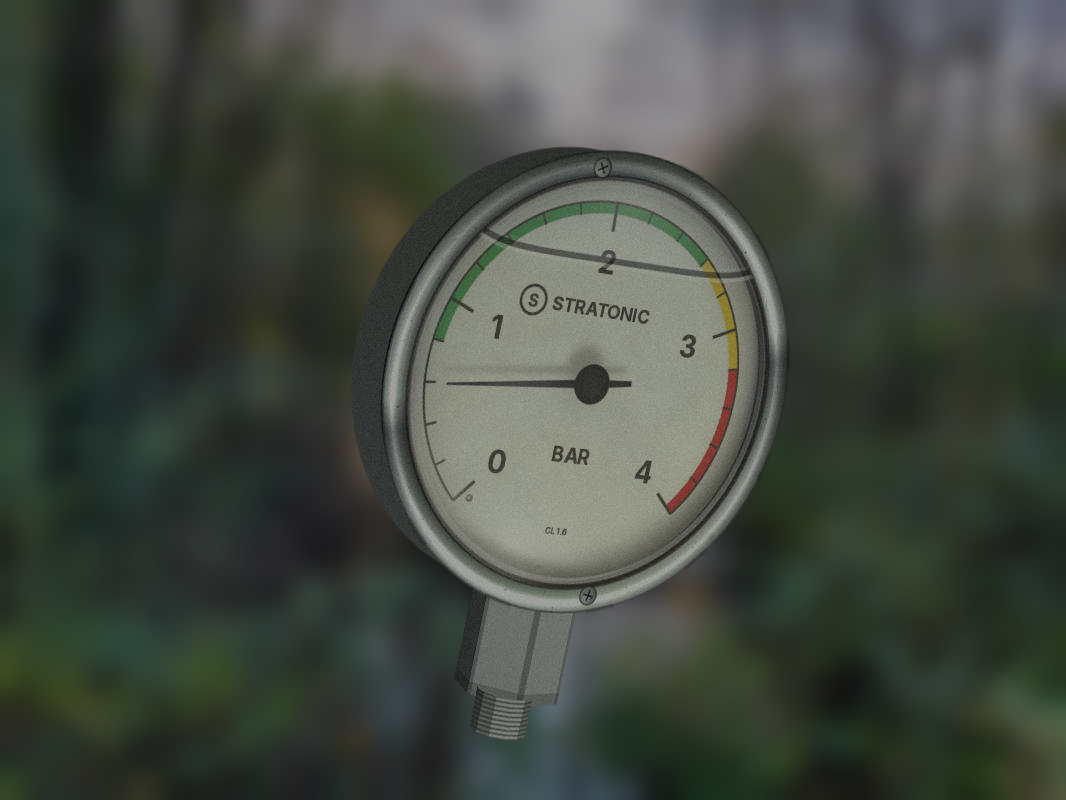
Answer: 0.6 bar
